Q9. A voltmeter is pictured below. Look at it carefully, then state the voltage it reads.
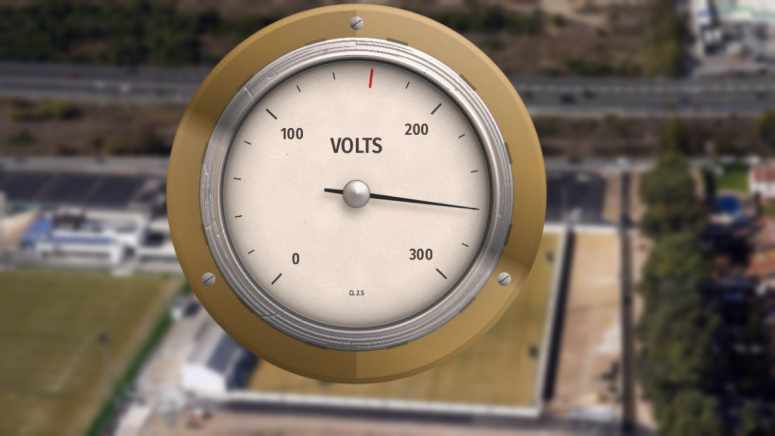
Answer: 260 V
